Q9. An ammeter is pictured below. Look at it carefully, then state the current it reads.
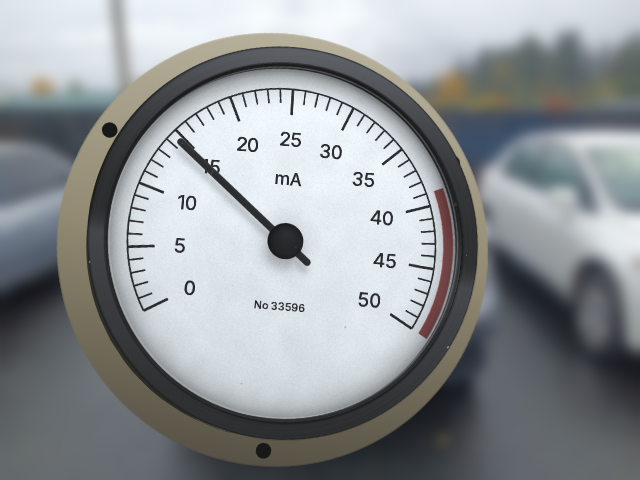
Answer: 14.5 mA
